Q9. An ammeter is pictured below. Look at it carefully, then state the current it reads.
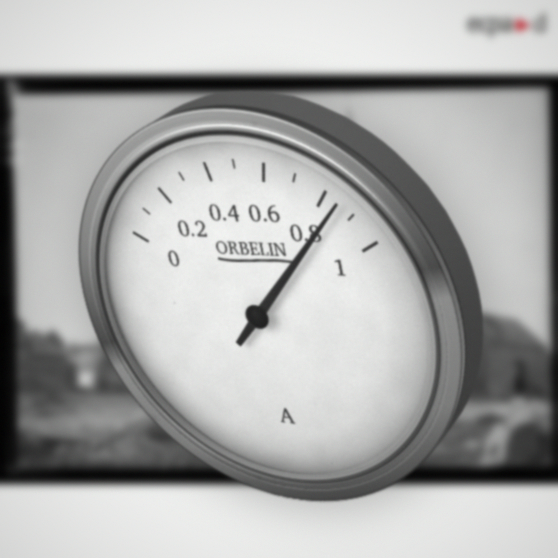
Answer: 0.85 A
